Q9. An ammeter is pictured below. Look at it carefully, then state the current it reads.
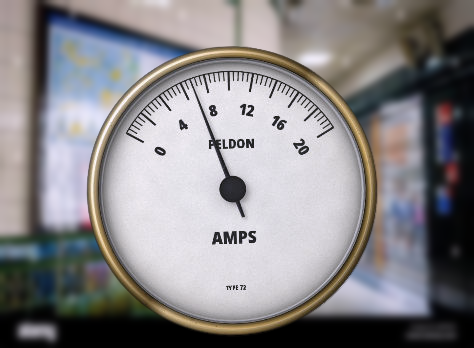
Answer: 6.8 A
